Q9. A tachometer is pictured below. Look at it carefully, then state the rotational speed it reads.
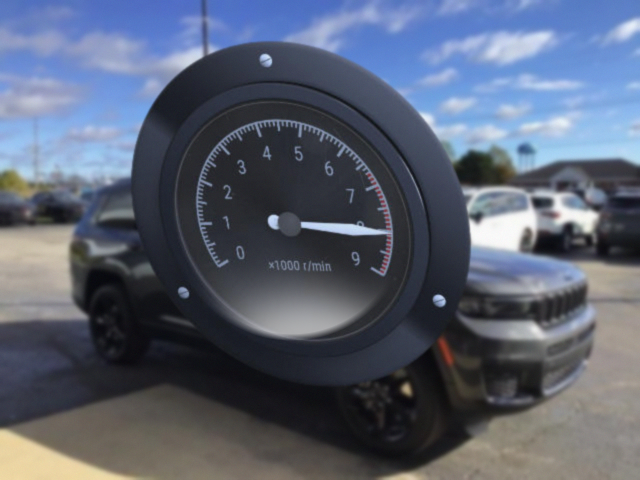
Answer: 8000 rpm
